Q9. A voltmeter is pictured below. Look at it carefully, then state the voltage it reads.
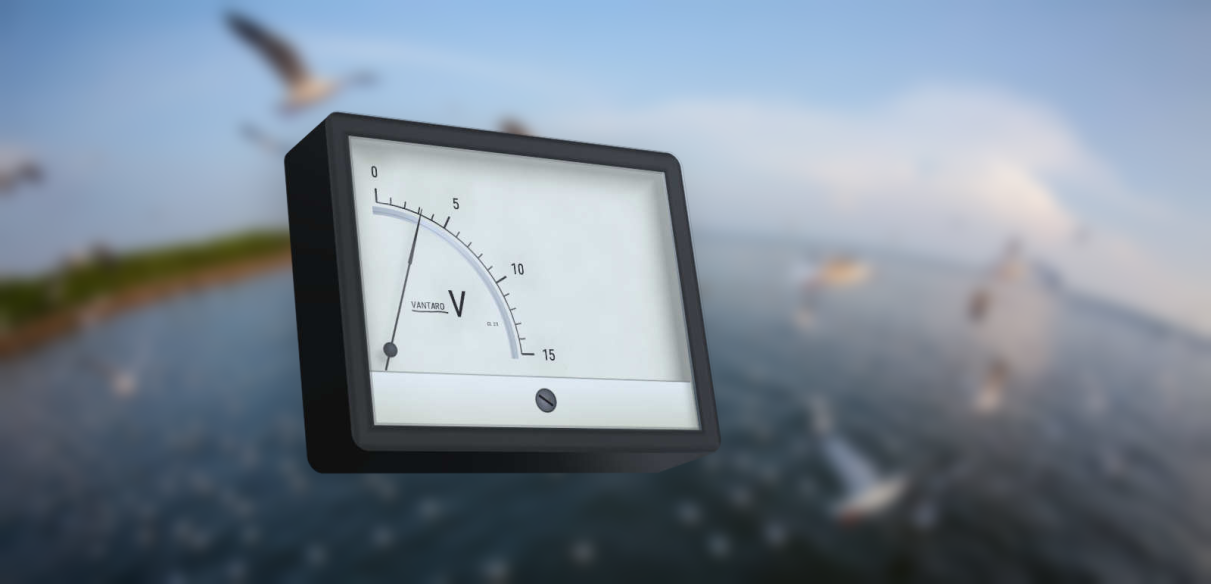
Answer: 3 V
